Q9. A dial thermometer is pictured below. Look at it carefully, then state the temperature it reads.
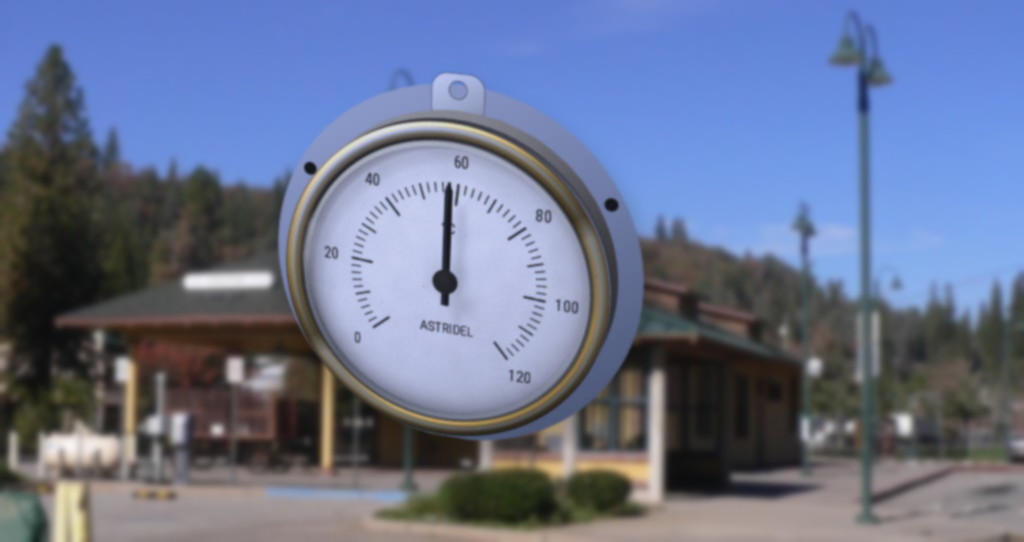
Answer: 58 °C
